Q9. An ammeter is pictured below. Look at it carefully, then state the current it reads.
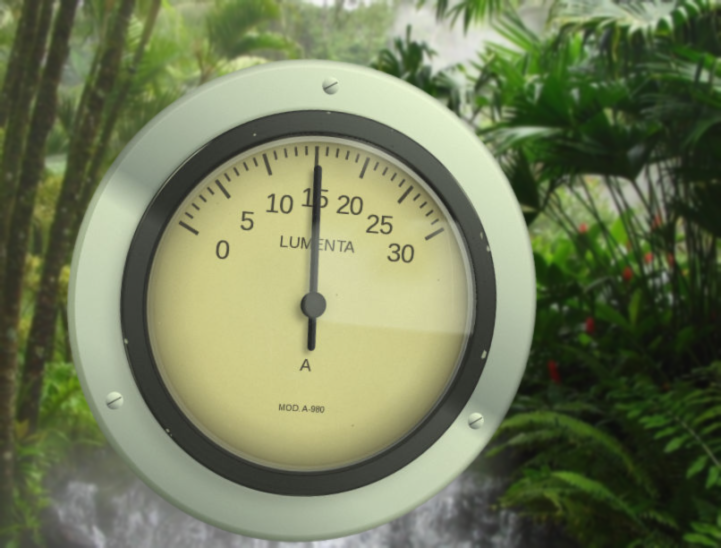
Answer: 15 A
